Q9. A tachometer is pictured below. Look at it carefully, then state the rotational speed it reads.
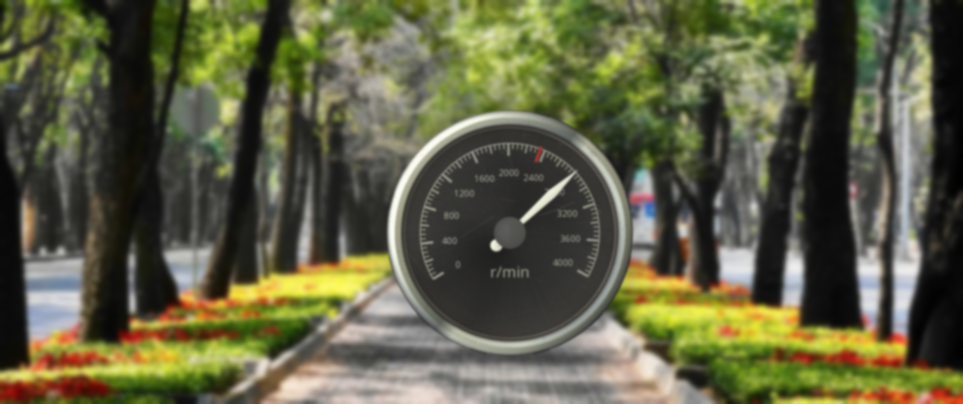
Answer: 2800 rpm
